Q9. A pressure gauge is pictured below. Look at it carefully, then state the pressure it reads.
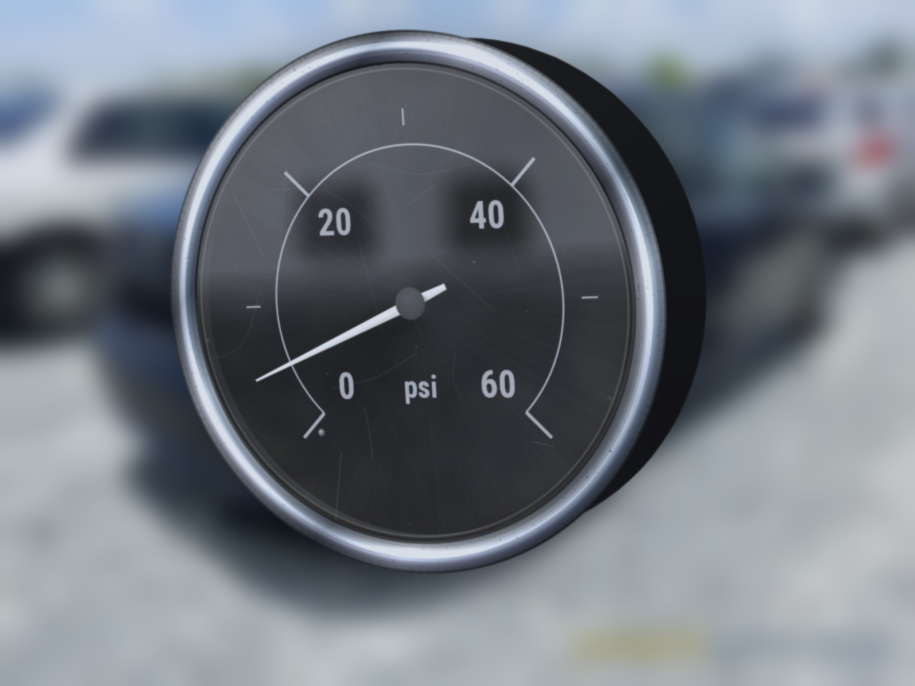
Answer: 5 psi
